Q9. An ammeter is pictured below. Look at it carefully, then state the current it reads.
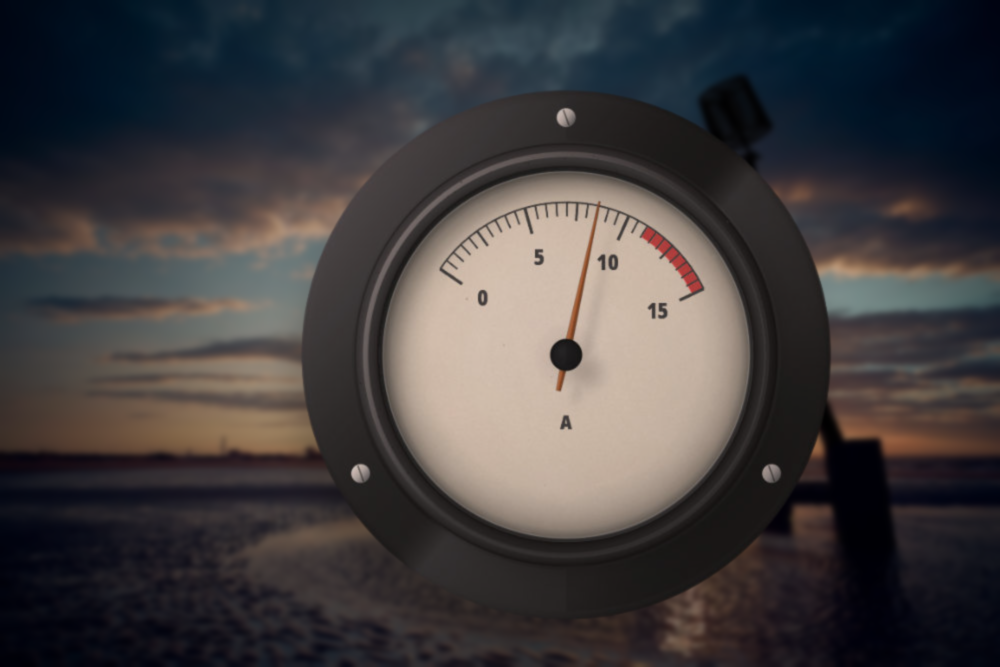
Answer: 8.5 A
